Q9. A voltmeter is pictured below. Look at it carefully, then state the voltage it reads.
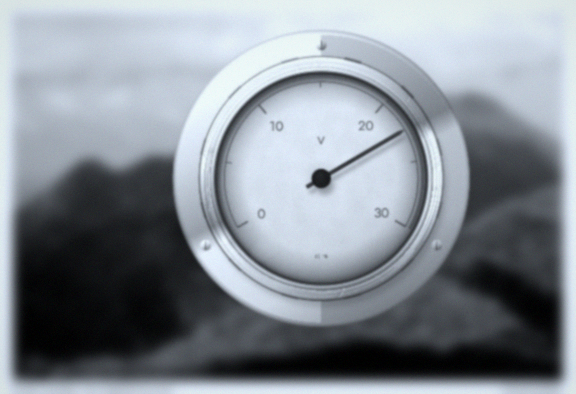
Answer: 22.5 V
